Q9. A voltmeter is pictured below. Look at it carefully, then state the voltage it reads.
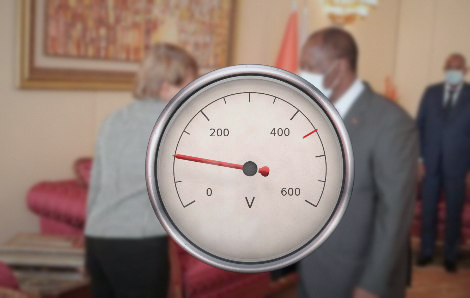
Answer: 100 V
